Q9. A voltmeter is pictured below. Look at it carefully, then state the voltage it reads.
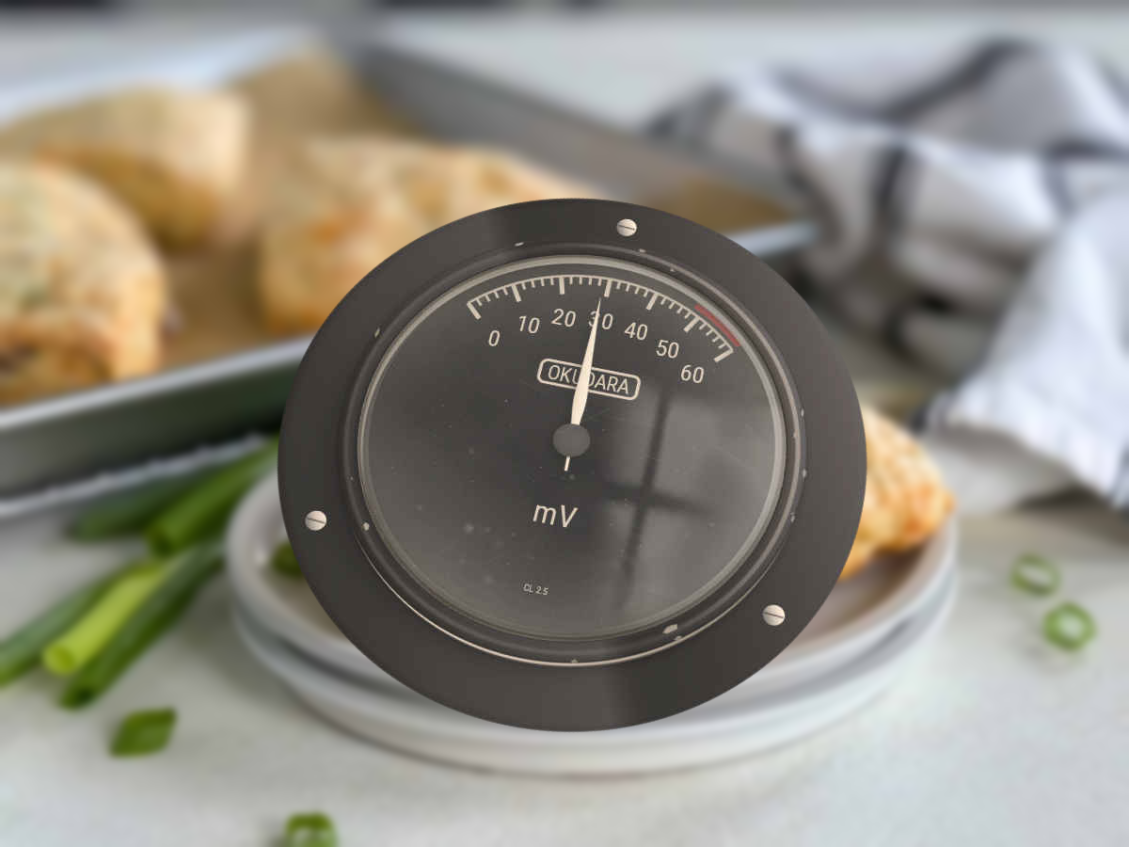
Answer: 29 mV
